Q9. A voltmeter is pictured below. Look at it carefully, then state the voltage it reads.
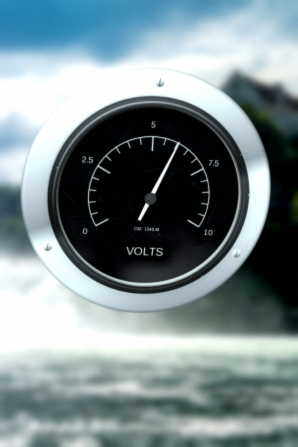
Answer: 6 V
